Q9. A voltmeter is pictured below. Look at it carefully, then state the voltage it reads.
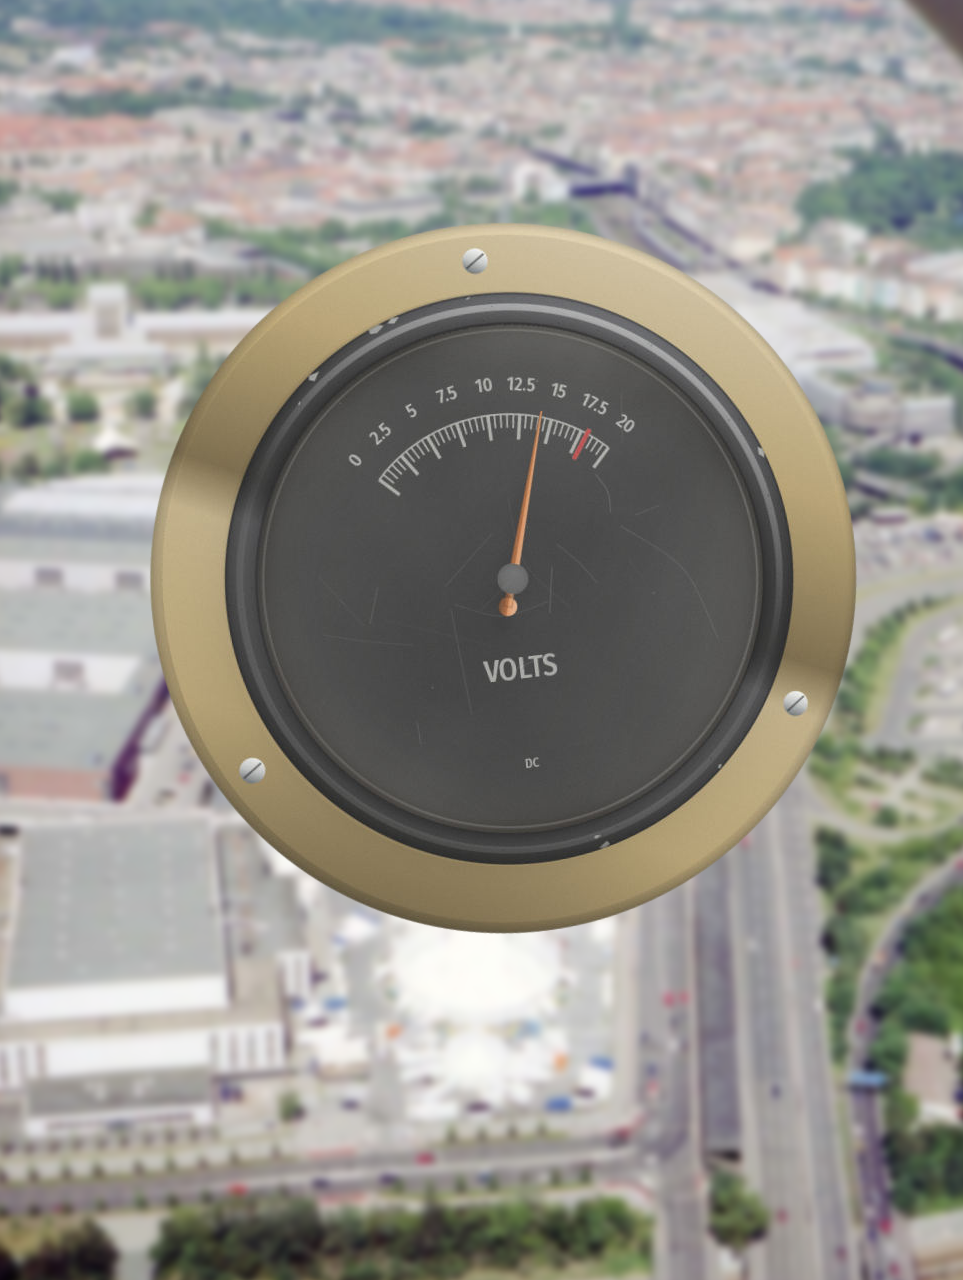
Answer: 14 V
